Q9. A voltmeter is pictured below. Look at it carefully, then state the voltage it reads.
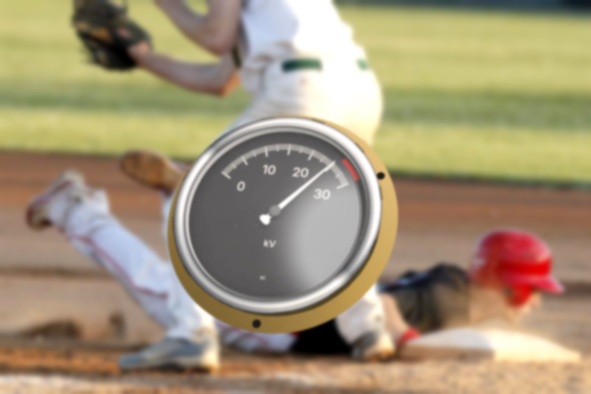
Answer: 25 kV
